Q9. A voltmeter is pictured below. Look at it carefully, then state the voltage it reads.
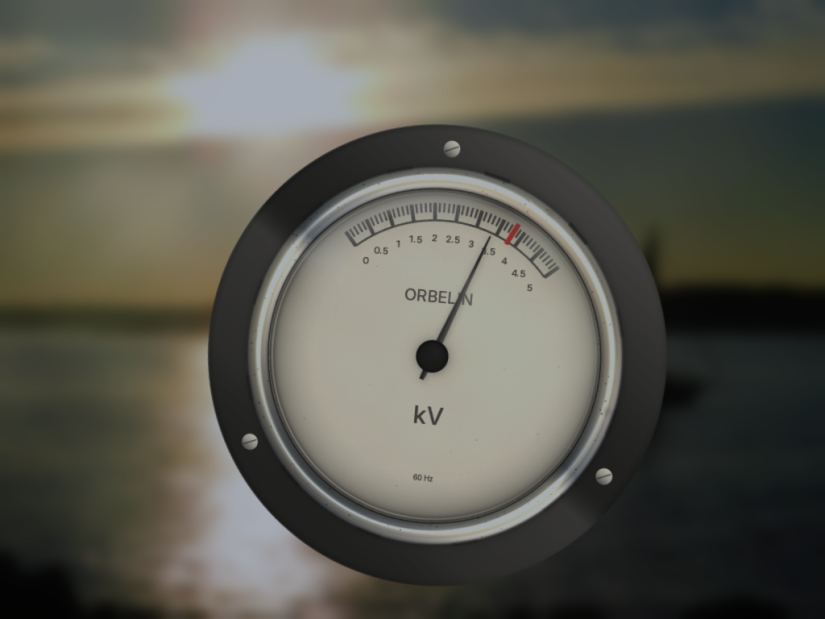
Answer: 3.4 kV
